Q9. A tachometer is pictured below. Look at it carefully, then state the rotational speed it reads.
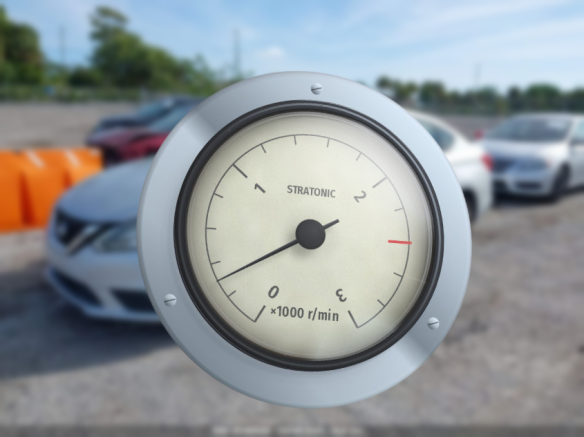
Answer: 300 rpm
